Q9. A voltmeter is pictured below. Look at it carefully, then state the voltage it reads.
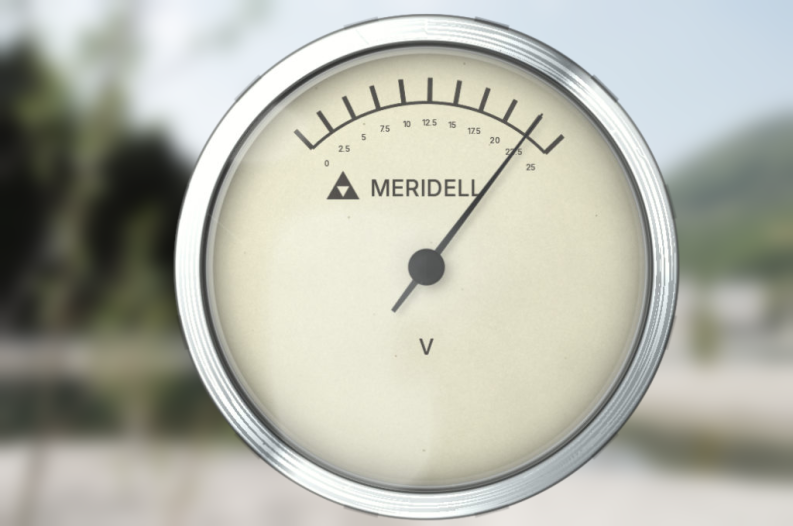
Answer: 22.5 V
